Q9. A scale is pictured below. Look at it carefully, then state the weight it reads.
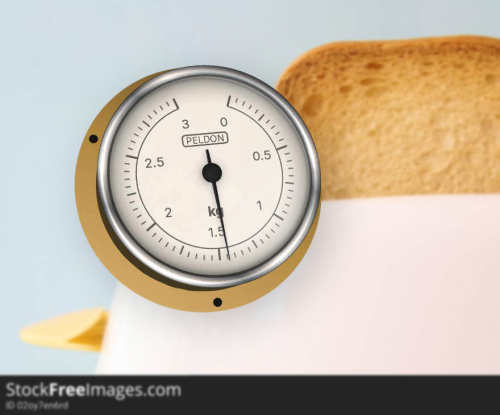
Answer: 1.45 kg
